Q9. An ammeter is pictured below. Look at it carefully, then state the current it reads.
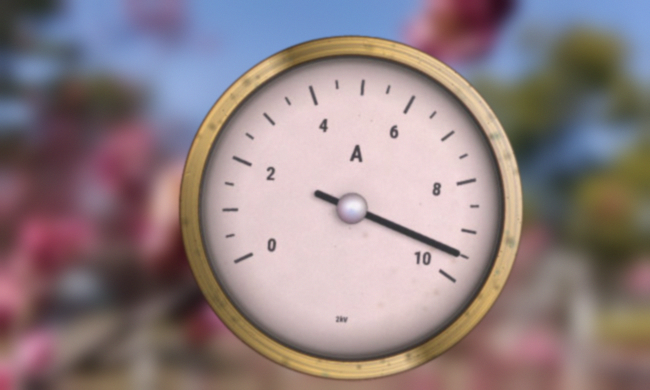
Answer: 9.5 A
